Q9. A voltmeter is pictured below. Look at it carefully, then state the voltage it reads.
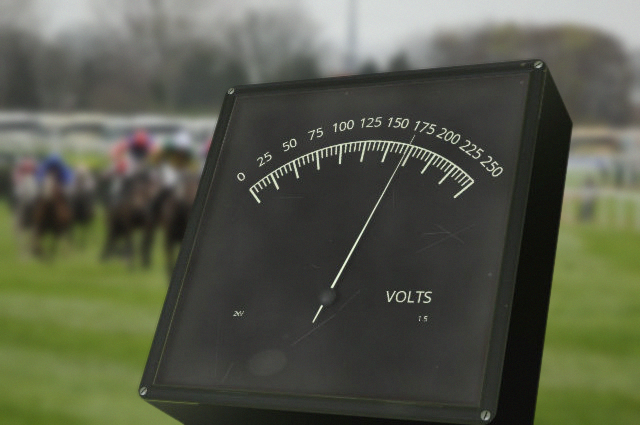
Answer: 175 V
